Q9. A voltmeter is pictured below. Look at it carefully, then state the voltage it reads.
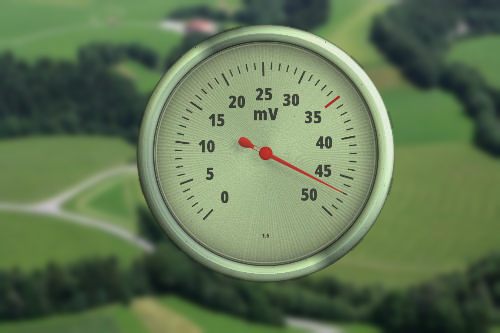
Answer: 47 mV
